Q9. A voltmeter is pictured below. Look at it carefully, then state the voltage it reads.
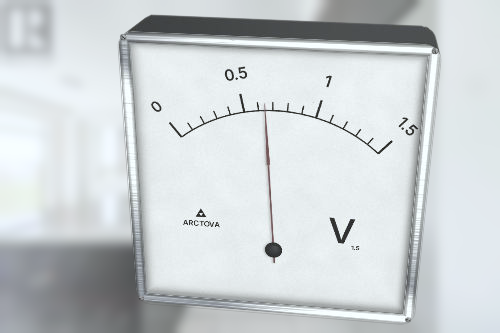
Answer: 0.65 V
